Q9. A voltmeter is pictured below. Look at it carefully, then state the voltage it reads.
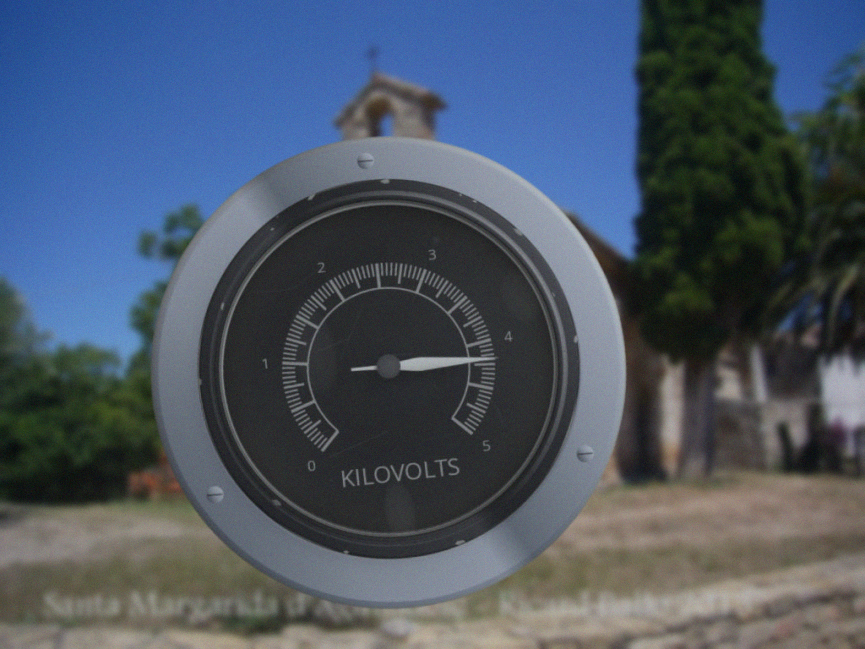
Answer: 4.2 kV
